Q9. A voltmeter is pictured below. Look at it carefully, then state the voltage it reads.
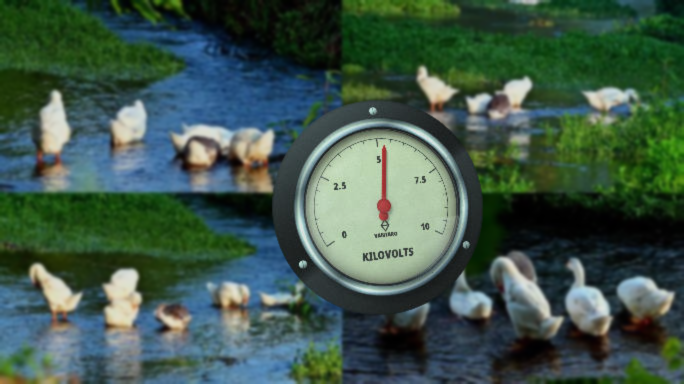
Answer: 5.25 kV
